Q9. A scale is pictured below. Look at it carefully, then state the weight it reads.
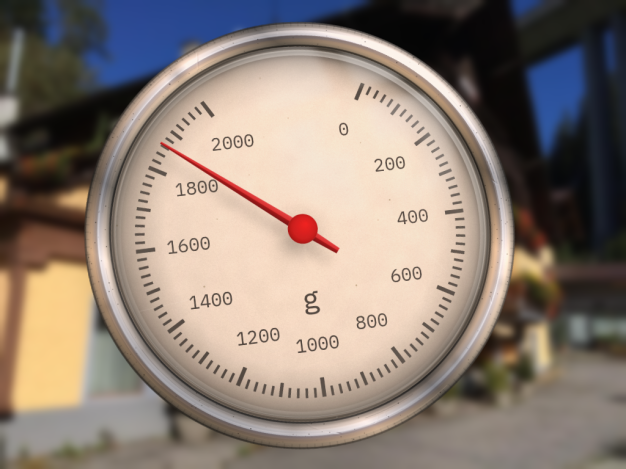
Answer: 1860 g
